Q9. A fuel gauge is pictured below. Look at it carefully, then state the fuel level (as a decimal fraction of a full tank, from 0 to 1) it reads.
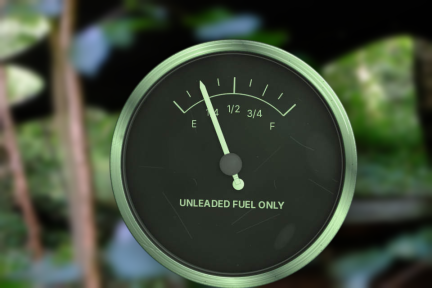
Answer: 0.25
